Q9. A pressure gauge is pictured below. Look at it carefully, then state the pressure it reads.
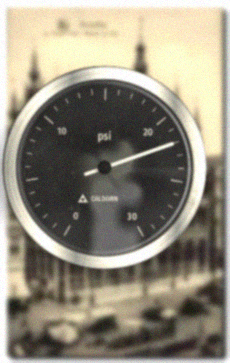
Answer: 22 psi
